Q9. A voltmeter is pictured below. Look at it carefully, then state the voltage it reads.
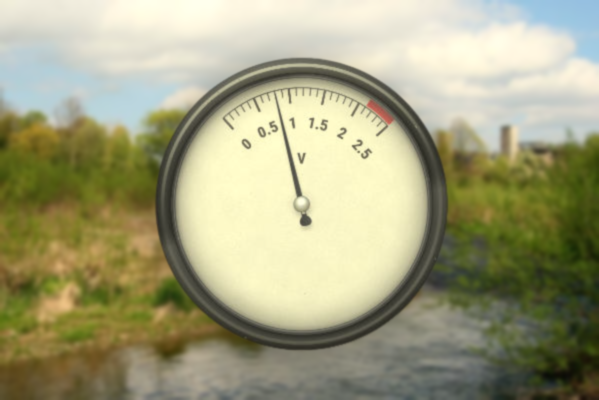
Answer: 0.8 V
